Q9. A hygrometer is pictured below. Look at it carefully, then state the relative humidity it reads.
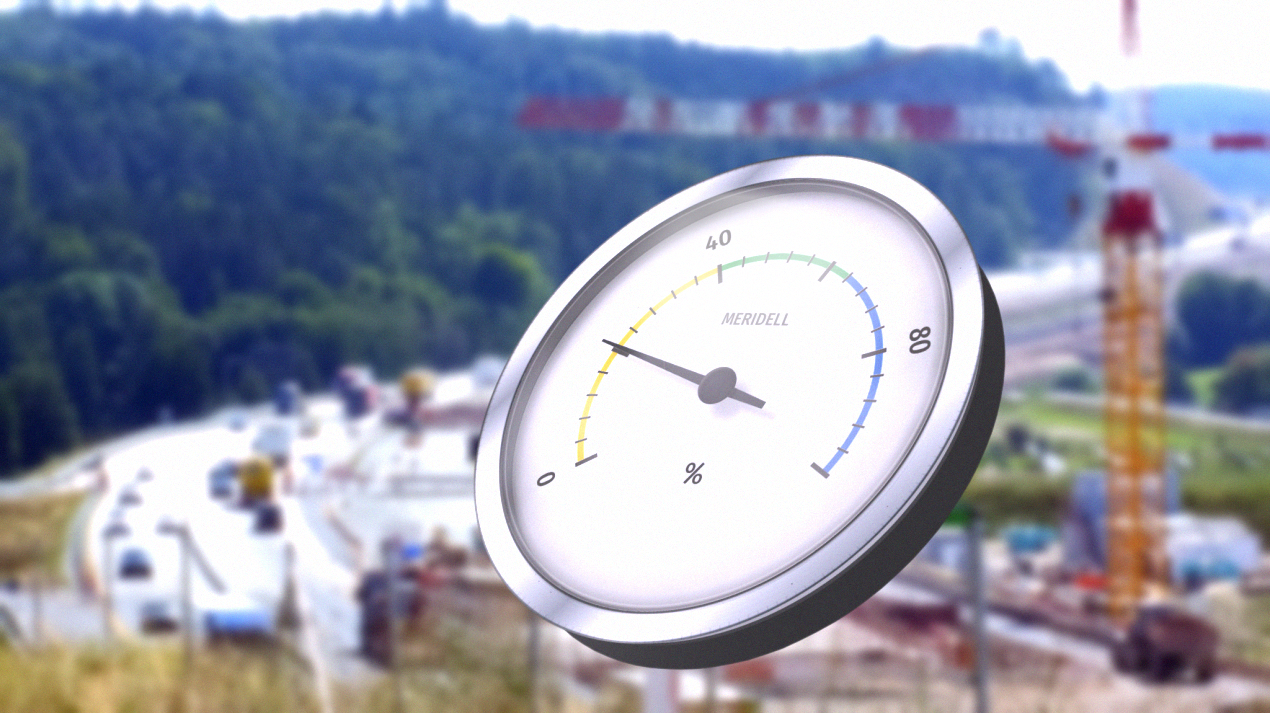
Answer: 20 %
